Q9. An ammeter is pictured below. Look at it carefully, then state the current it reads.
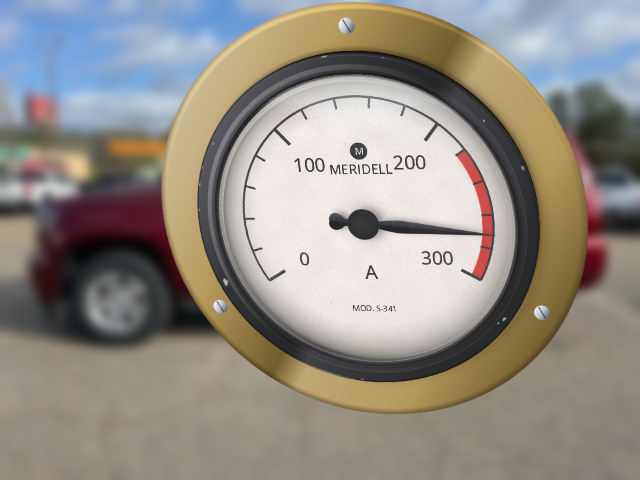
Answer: 270 A
